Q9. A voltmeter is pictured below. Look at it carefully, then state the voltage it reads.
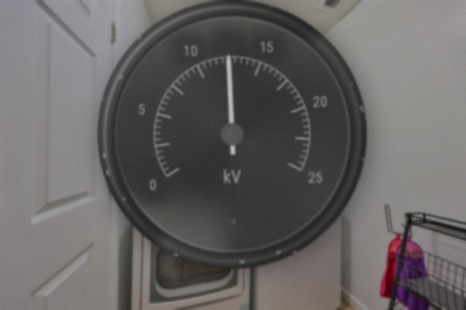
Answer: 12.5 kV
